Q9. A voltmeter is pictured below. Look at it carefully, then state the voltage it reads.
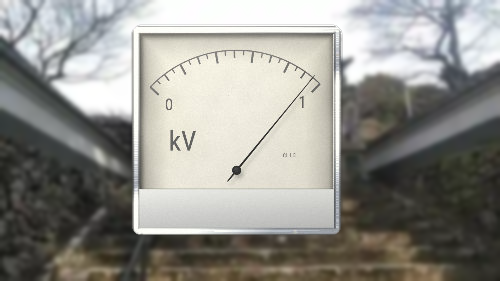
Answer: 0.95 kV
